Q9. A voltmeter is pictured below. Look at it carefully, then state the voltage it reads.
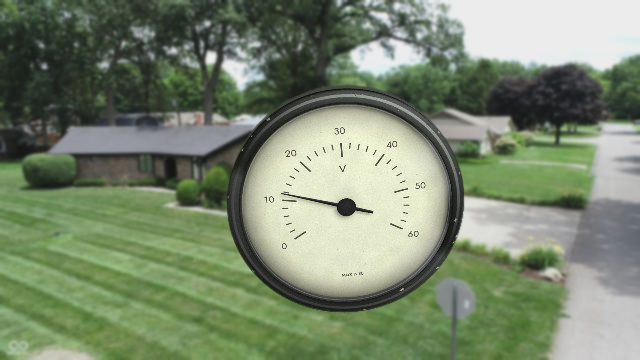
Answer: 12 V
